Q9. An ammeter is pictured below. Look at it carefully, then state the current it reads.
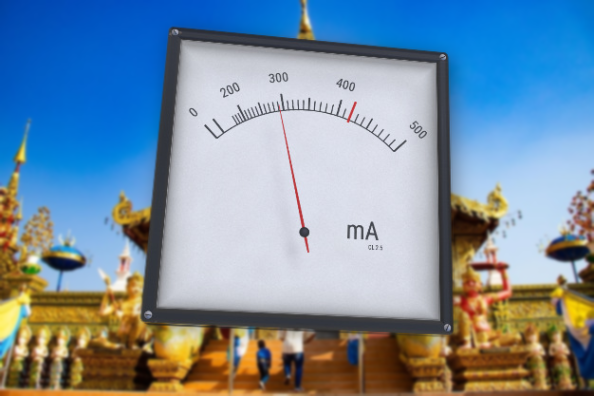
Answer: 290 mA
